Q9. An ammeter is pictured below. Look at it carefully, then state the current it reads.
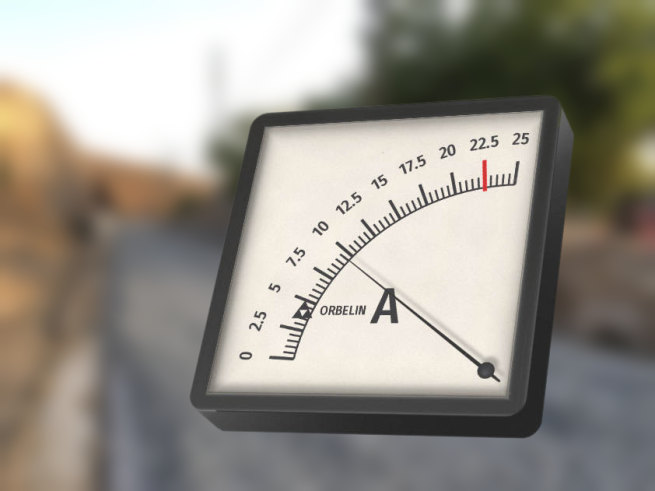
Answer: 9.5 A
